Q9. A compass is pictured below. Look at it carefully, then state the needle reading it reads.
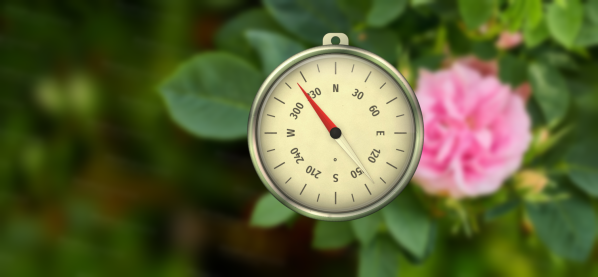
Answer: 322.5 °
